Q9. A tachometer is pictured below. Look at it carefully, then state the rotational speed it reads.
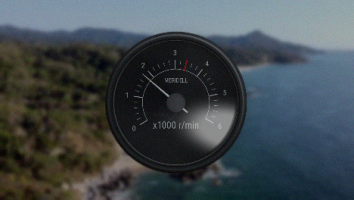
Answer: 1800 rpm
